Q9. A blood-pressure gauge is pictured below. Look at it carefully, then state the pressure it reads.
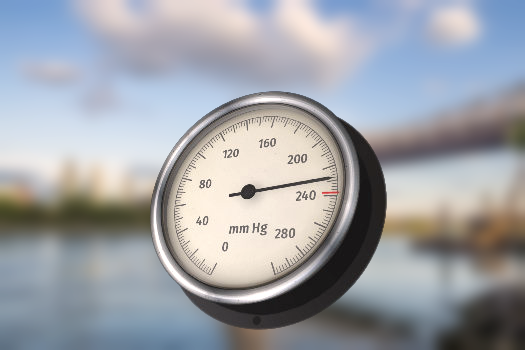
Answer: 230 mmHg
